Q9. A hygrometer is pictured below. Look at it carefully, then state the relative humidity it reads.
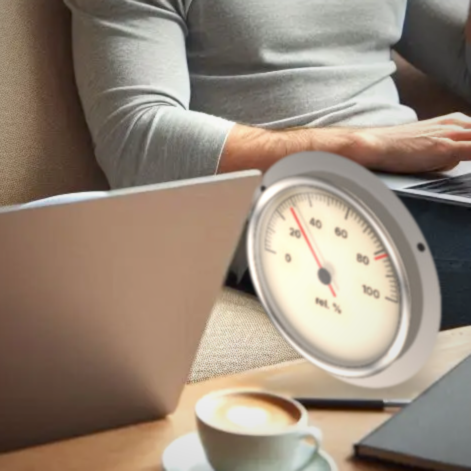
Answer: 30 %
